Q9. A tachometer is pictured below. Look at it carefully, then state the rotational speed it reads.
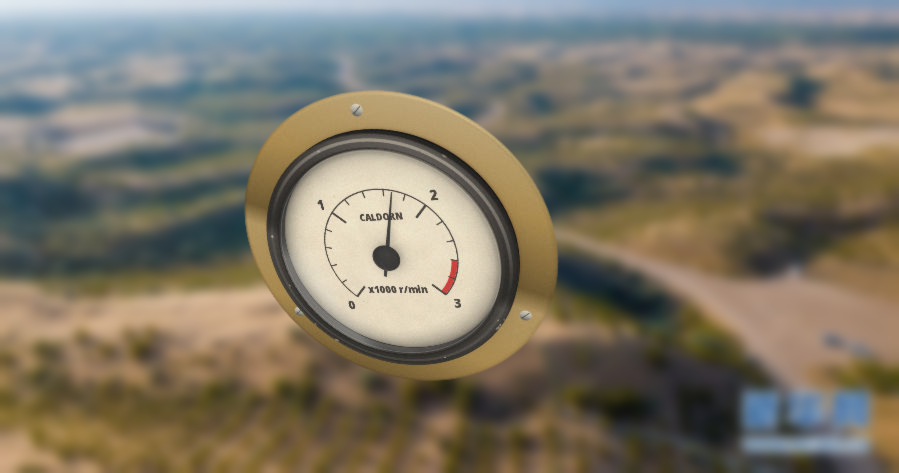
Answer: 1700 rpm
